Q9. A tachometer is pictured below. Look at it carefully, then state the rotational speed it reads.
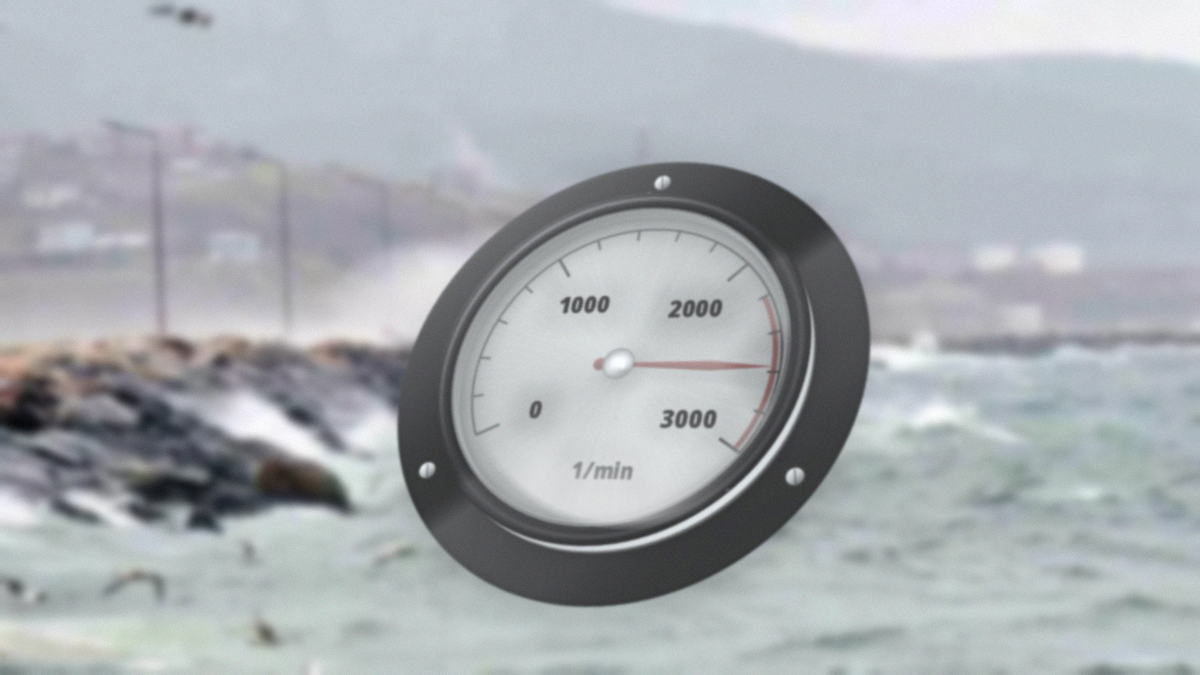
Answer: 2600 rpm
